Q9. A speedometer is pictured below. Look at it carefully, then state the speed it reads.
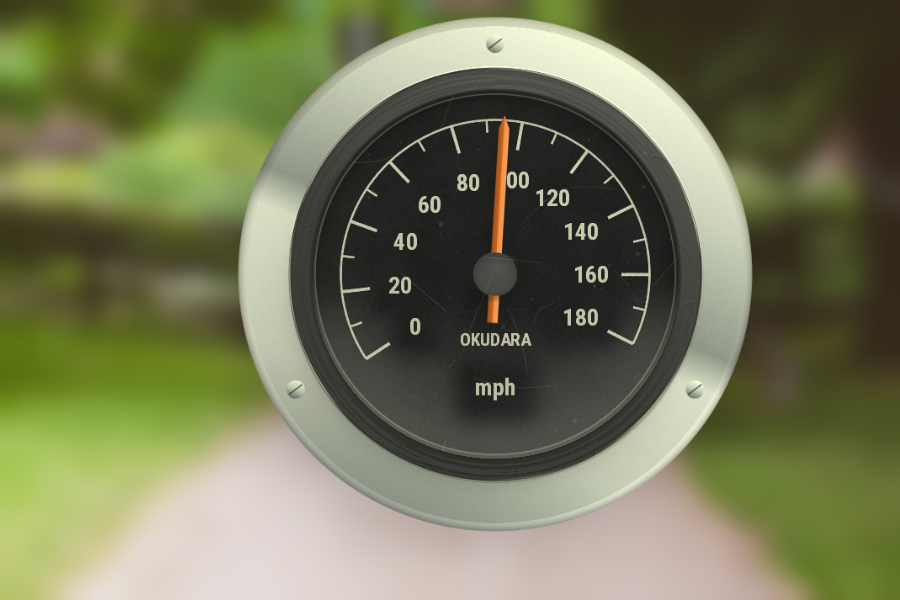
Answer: 95 mph
